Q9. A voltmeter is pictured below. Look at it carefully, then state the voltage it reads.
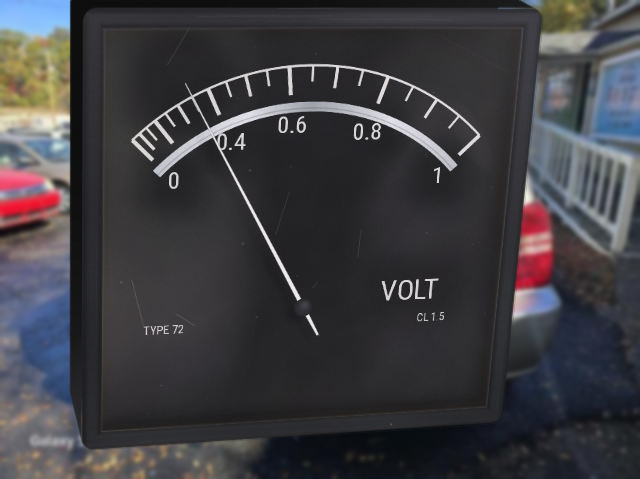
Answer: 0.35 V
